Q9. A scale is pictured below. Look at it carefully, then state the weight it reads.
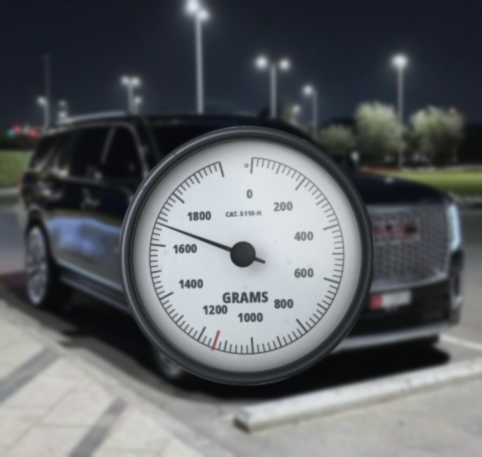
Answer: 1680 g
